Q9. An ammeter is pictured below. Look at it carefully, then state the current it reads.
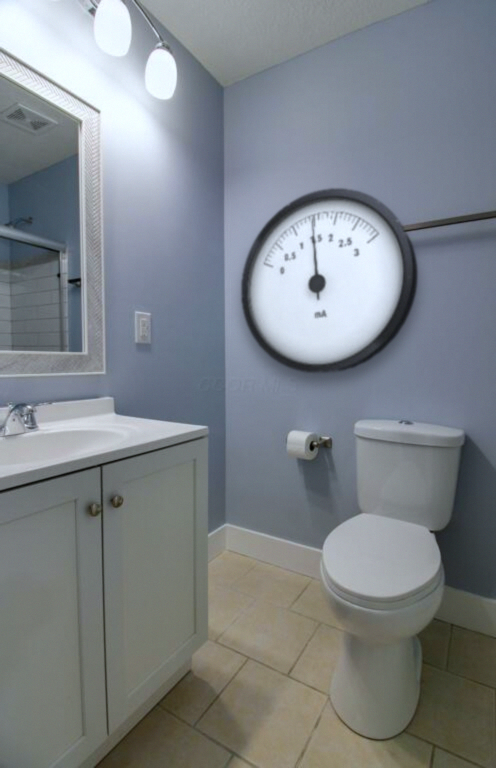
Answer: 1.5 mA
